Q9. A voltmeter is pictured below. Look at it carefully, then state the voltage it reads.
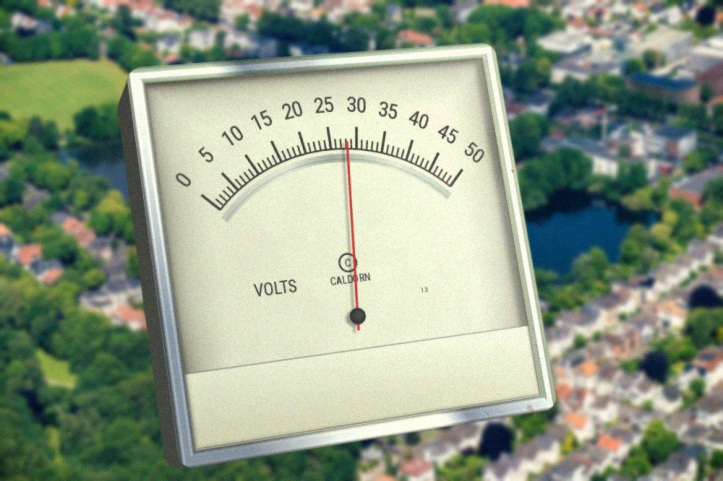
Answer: 28 V
